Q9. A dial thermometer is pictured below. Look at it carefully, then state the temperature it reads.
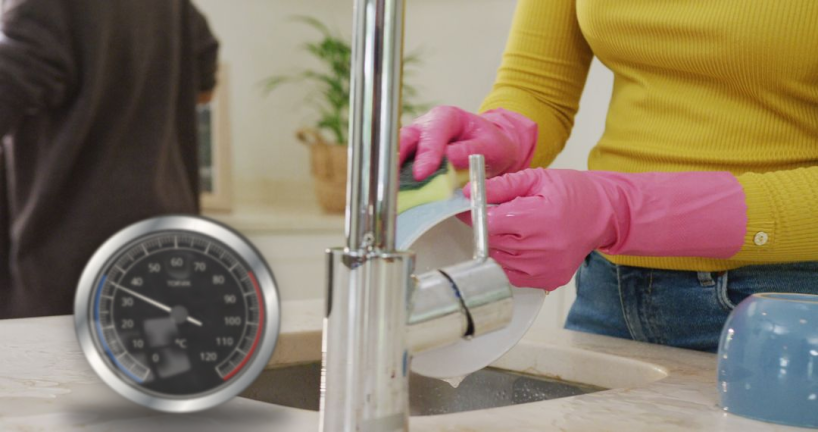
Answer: 35 °C
